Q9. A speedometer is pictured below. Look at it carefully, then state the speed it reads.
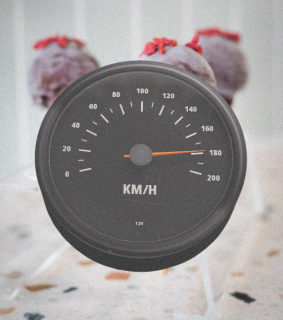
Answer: 180 km/h
